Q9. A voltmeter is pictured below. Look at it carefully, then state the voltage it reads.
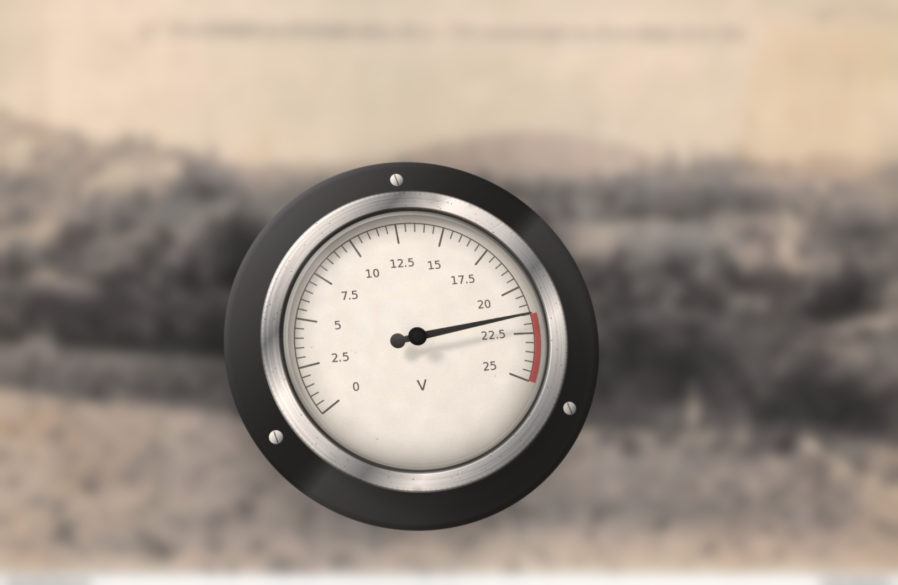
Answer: 21.5 V
